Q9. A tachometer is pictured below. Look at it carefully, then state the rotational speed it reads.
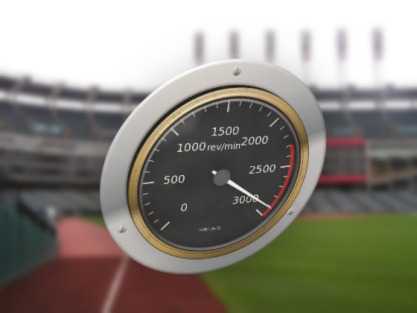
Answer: 2900 rpm
